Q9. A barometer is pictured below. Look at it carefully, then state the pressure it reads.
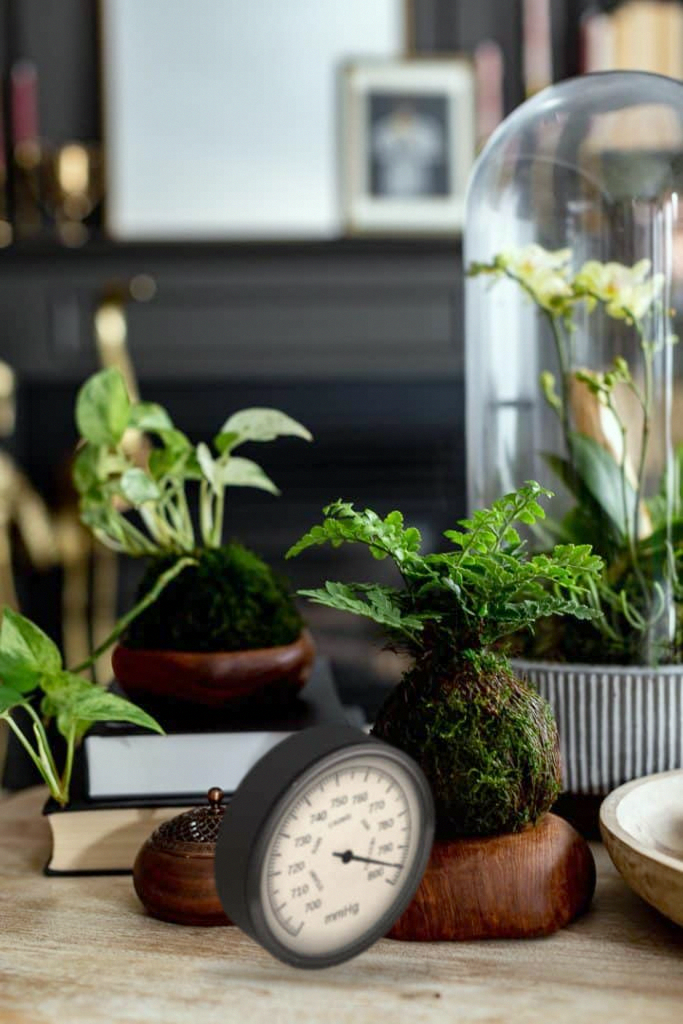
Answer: 795 mmHg
